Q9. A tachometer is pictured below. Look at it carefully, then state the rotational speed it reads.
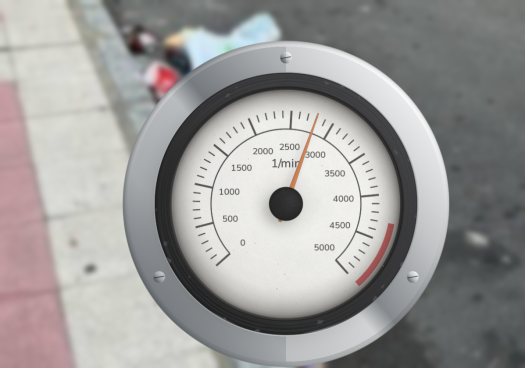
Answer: 2800 rpm
